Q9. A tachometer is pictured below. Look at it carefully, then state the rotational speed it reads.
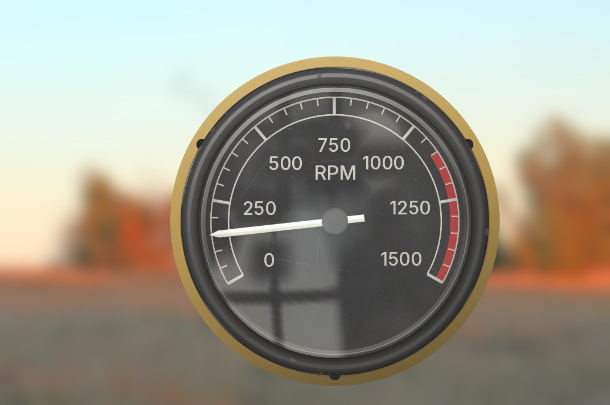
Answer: 150 rpm
